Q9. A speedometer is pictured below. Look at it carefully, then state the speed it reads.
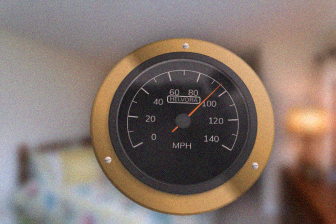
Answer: 95 mph
